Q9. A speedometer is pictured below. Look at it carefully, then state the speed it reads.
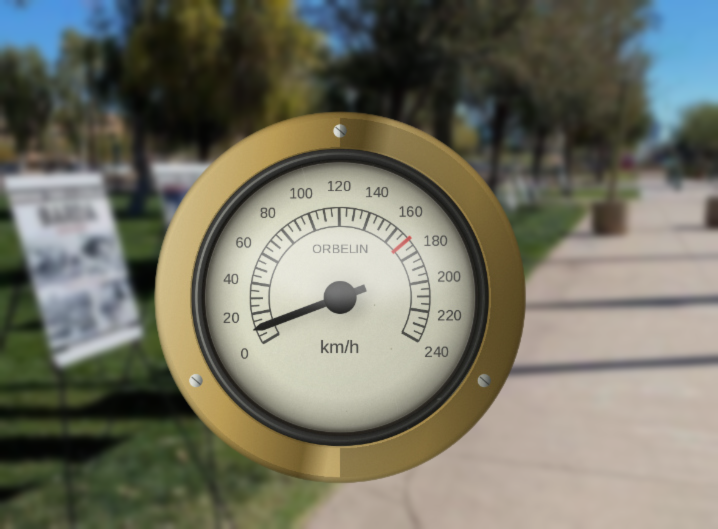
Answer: 10 km/h
